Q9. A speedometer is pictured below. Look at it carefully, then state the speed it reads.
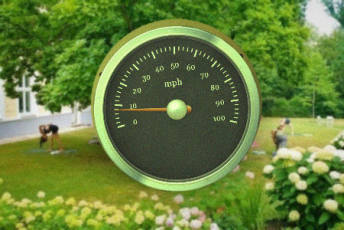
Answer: 8 mph
